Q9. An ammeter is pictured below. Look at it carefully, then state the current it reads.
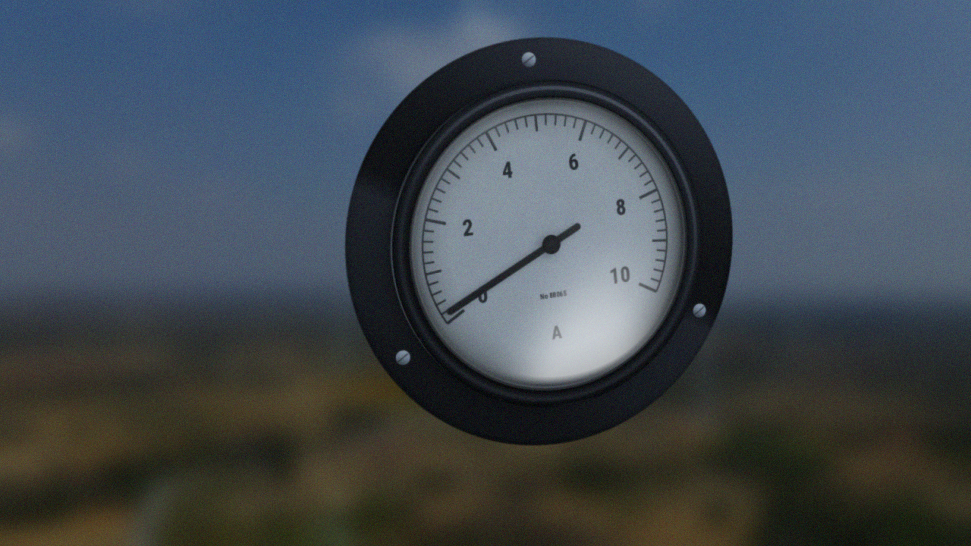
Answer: 0.2 A
